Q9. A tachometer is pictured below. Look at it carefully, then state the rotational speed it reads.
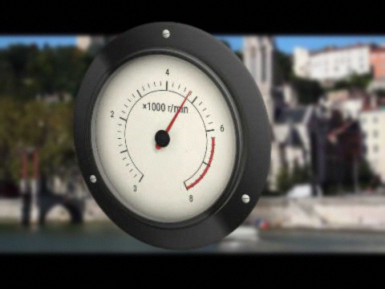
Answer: 4800 rpm
